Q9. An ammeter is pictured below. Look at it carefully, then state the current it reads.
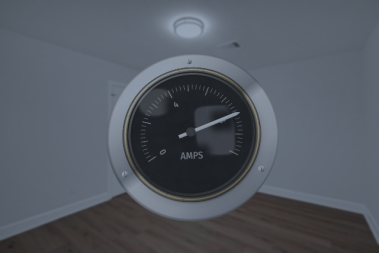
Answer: 8 A
